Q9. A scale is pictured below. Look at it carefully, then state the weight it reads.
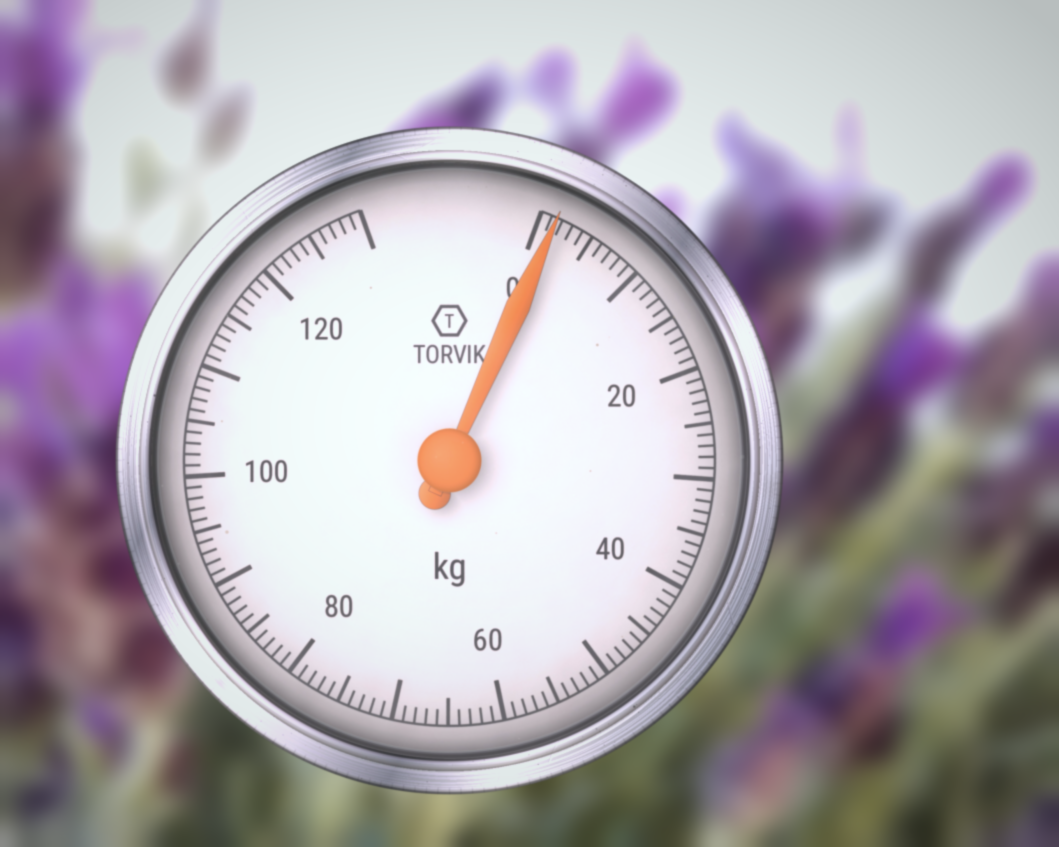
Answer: 1.5 kg
